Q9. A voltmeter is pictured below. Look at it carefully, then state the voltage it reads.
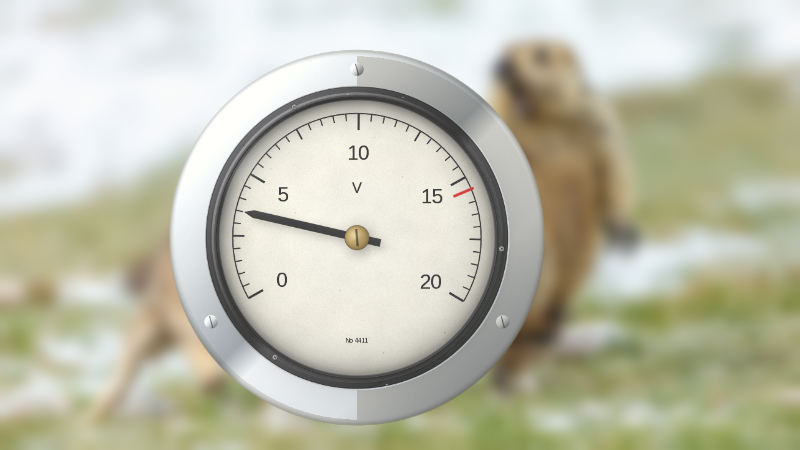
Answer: 3.5 V
